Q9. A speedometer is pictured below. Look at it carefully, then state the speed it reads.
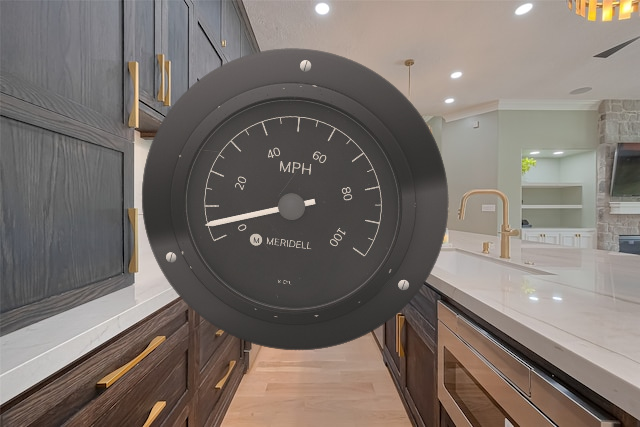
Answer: 5 mph
